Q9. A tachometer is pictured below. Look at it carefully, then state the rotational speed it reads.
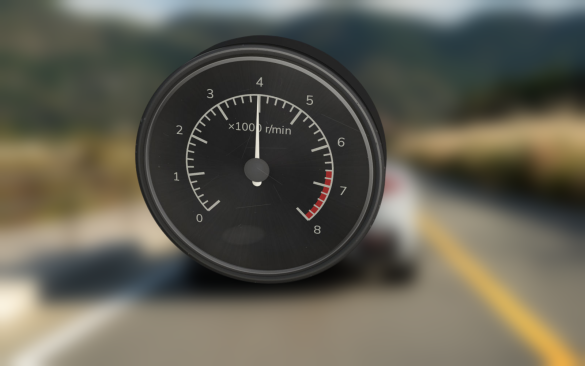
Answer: 4000 rpm
